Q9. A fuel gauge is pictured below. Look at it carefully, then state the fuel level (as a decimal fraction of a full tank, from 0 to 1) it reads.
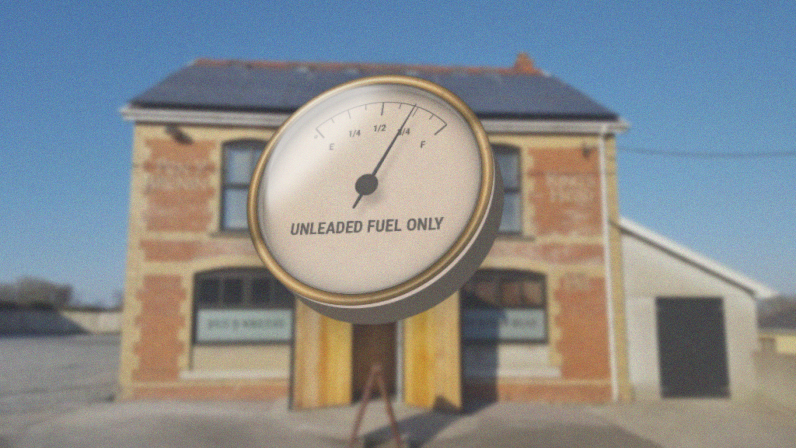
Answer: 0.75
